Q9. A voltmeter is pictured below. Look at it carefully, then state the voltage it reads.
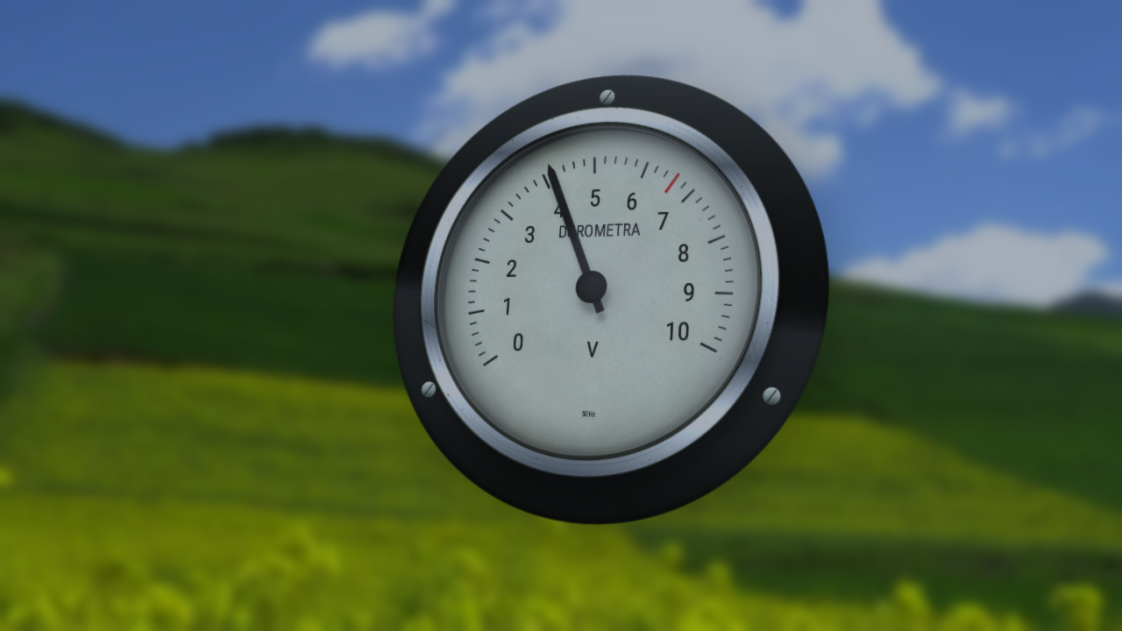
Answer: 4.2 V
